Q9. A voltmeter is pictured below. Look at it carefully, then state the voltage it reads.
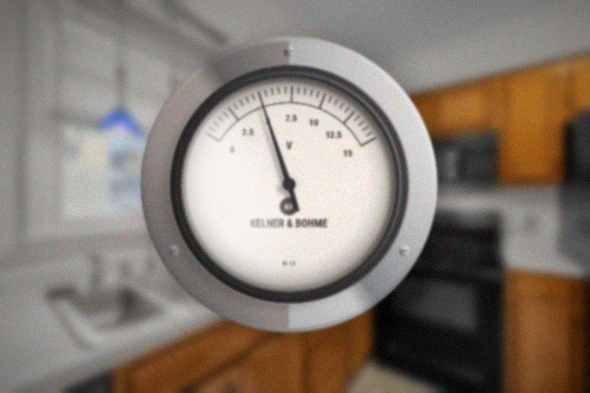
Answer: 5 V
